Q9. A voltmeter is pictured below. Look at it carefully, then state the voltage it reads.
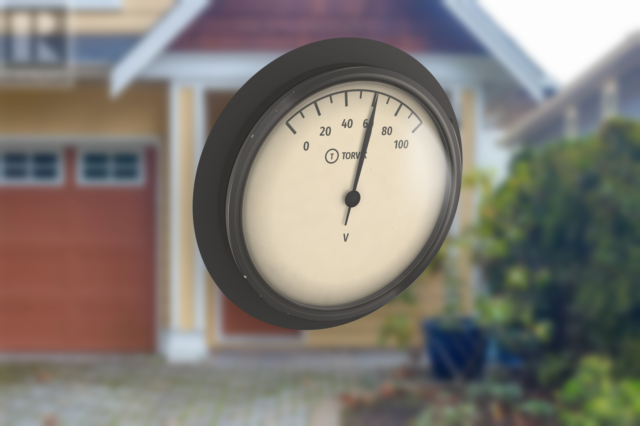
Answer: 60 V
